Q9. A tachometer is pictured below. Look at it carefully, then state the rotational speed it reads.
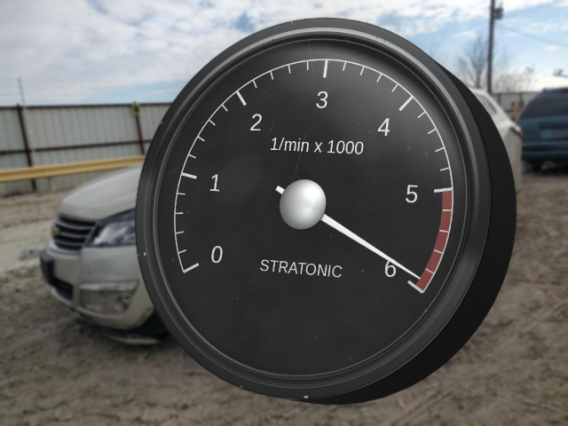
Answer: 5900 rpm
